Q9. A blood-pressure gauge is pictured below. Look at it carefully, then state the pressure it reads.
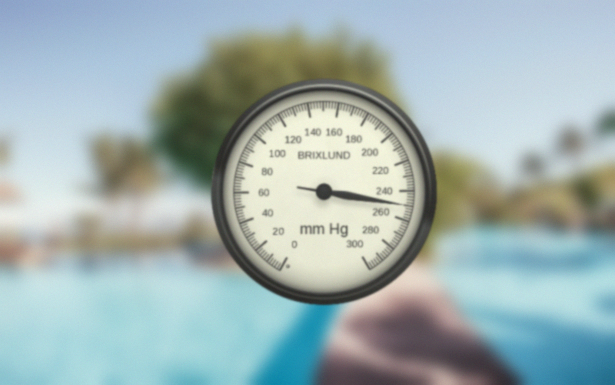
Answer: 250 mmHg
